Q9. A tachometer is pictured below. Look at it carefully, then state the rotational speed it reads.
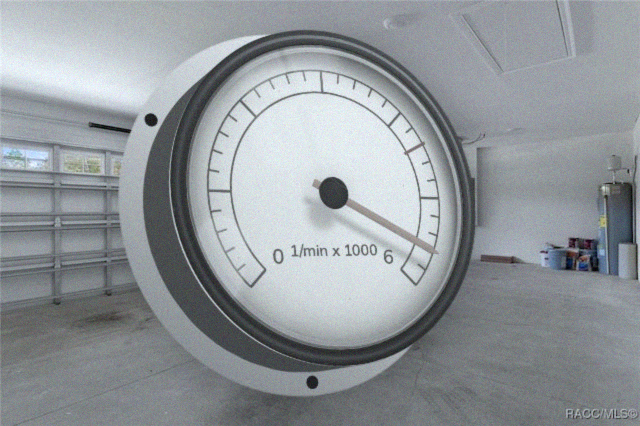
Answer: 5600 rpm
